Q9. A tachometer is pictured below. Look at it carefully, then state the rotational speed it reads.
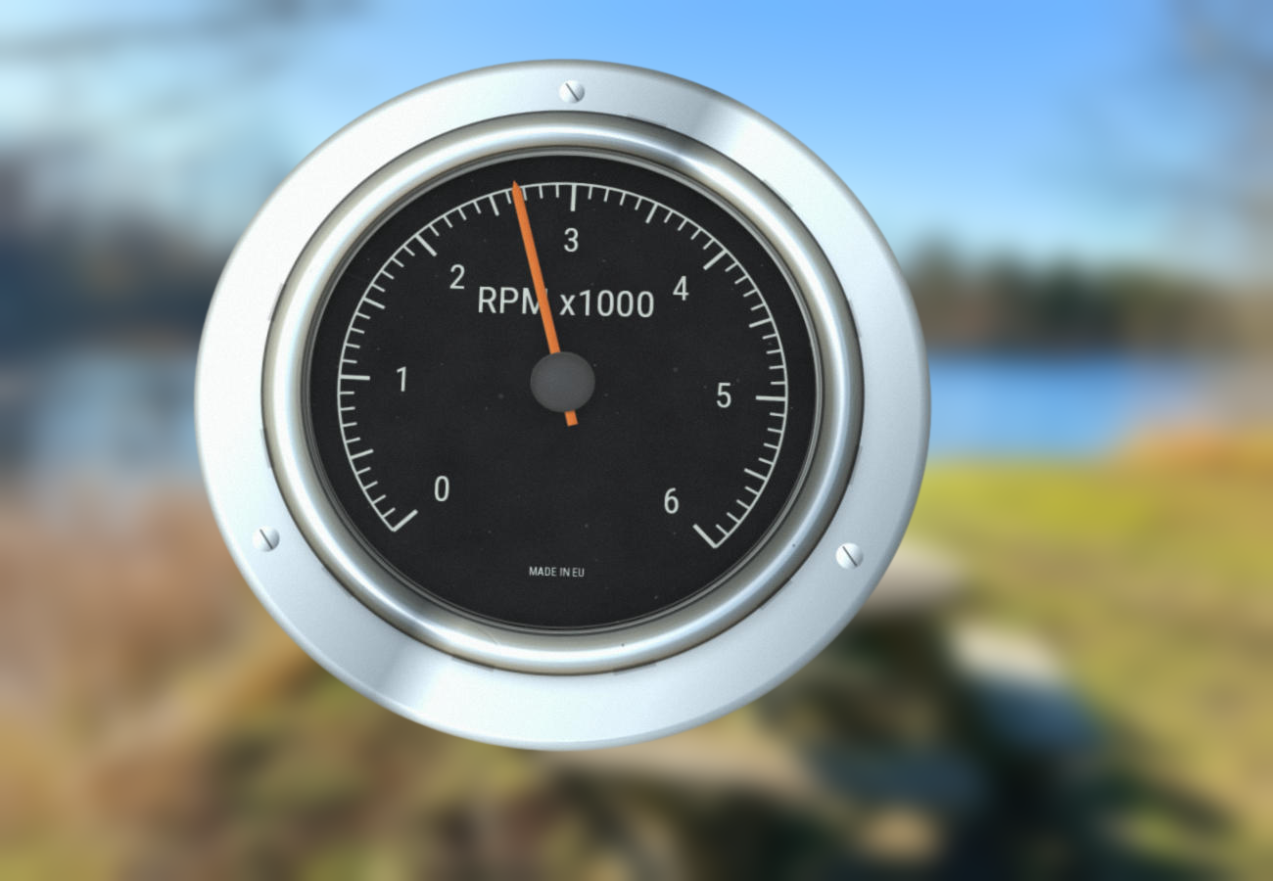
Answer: 2650 rpm
